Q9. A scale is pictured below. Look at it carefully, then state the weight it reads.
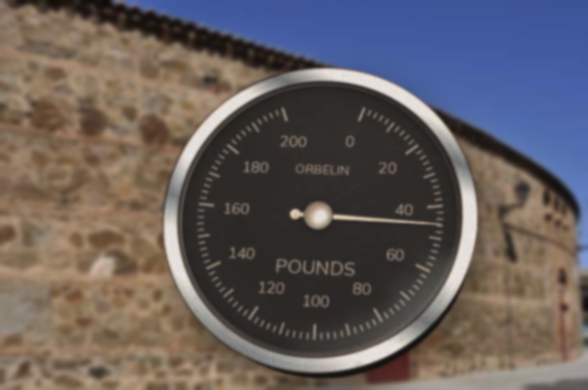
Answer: 46 lb
